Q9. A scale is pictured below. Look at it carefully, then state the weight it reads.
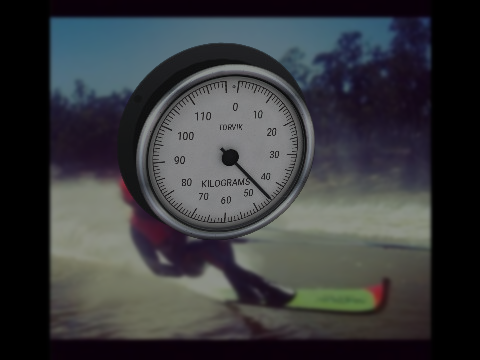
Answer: 45 kg
